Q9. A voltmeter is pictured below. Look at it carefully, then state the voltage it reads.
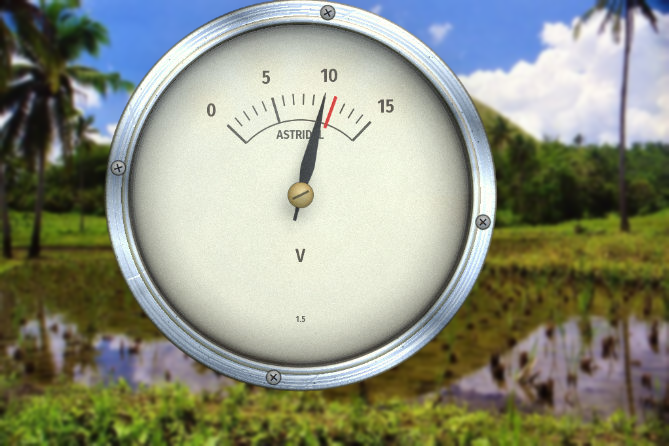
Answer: 10 V
